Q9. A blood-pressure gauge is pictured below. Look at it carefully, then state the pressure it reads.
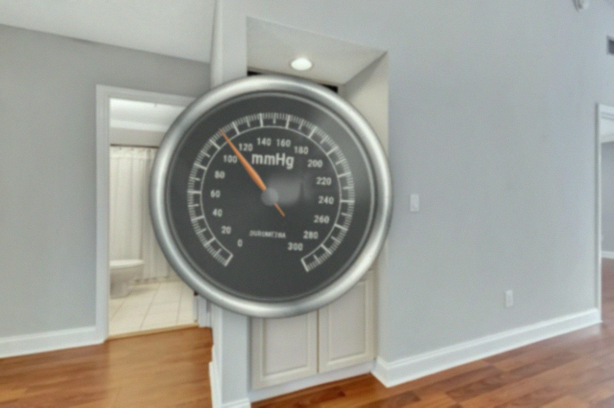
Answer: 110 mmHg
